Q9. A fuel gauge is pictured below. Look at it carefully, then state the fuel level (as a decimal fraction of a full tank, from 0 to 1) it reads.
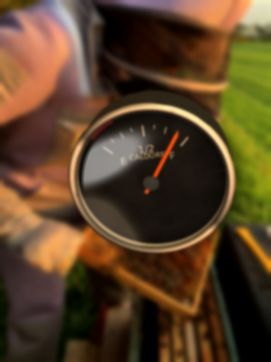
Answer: 0.875
